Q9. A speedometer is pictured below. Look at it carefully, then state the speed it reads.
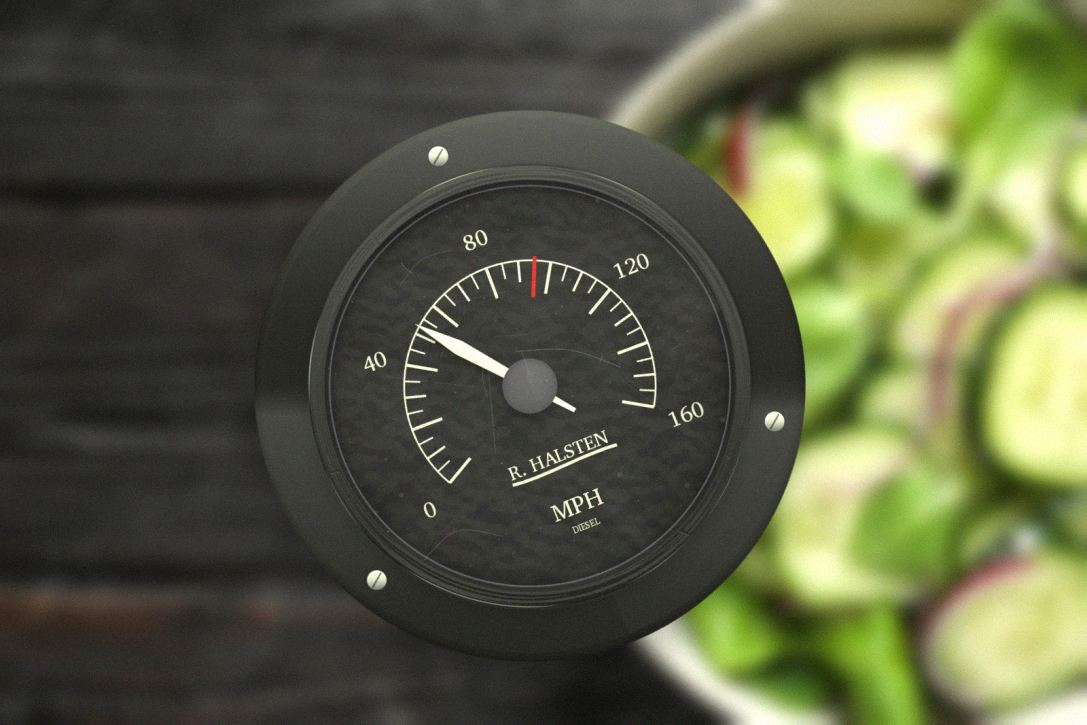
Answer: 52.5 mph
